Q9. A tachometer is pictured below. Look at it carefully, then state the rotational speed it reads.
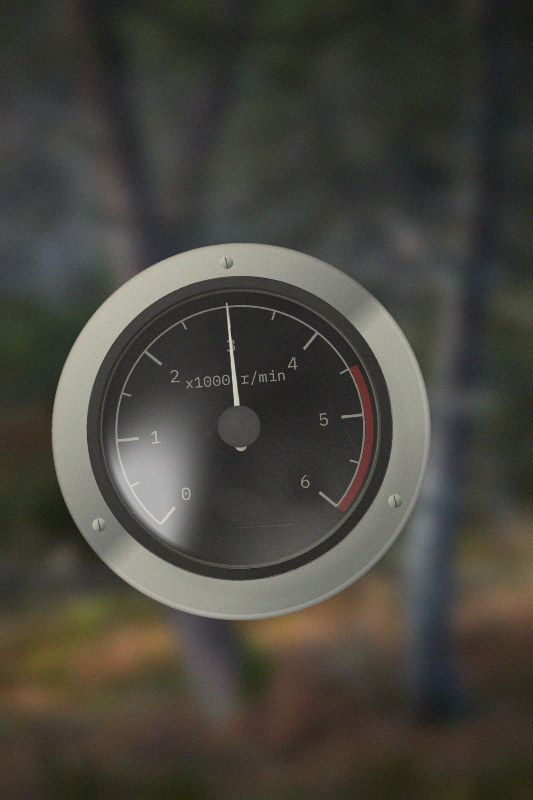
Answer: 3000 rpm
